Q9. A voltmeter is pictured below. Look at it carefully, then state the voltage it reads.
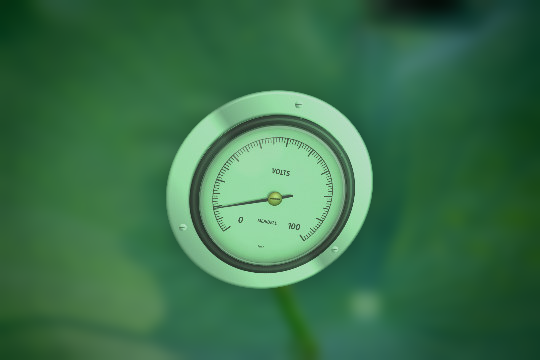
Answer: 10 V
